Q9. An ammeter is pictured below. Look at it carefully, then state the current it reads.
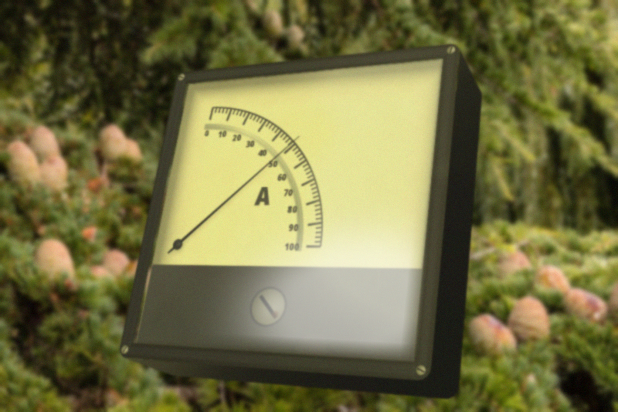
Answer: 50 A
